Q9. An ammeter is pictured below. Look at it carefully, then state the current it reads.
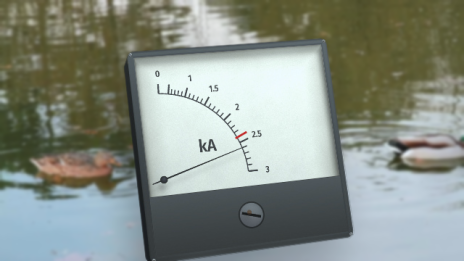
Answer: 2.6 kA
